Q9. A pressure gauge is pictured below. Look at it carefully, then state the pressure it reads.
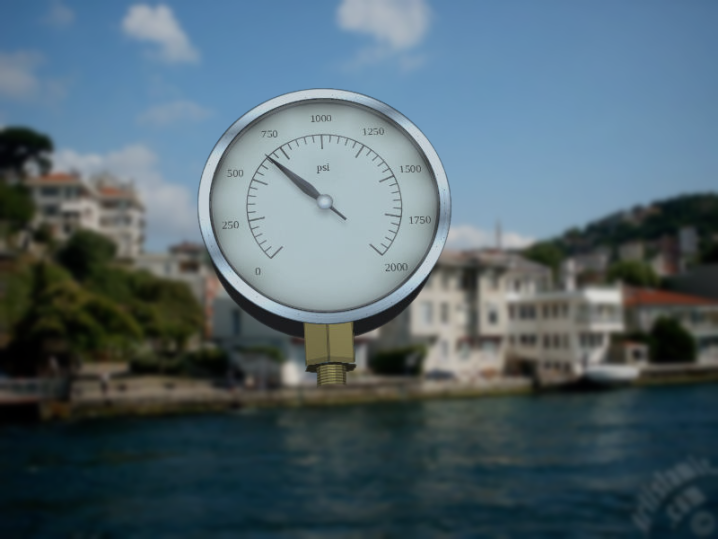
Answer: 650 psi
